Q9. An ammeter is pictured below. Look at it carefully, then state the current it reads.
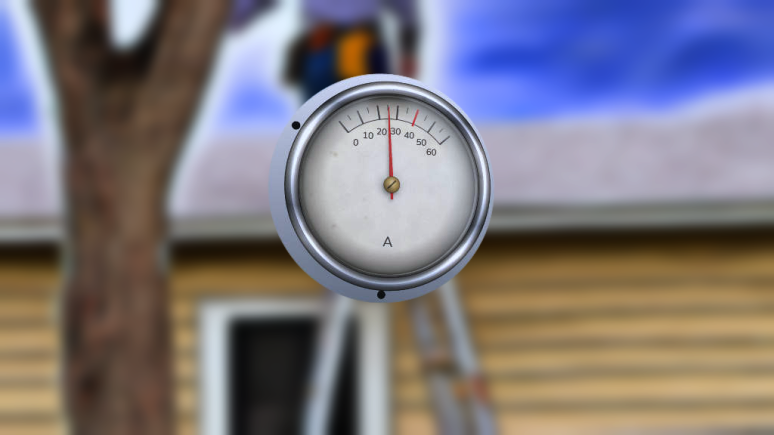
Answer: 25 A
